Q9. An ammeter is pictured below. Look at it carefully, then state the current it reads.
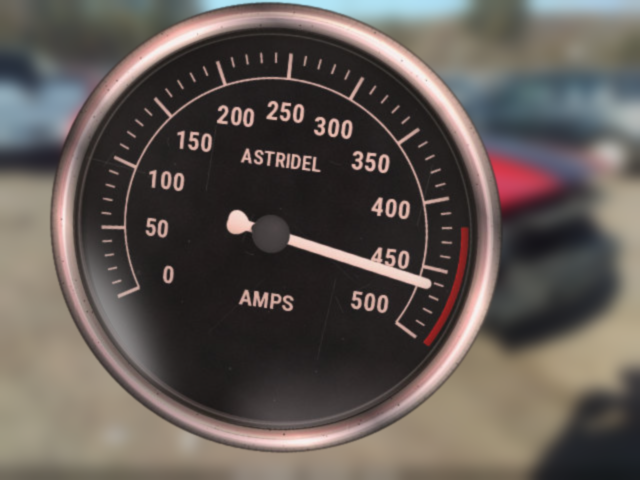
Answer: 460 A
